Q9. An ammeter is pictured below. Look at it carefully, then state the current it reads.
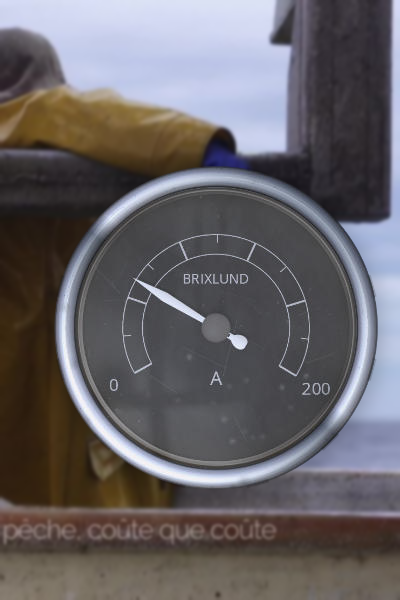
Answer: 50 A
